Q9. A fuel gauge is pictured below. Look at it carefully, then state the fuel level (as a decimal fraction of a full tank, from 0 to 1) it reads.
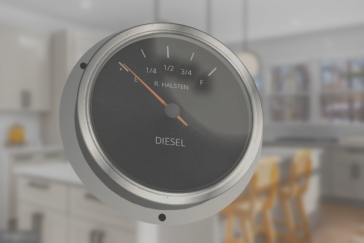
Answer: 0
